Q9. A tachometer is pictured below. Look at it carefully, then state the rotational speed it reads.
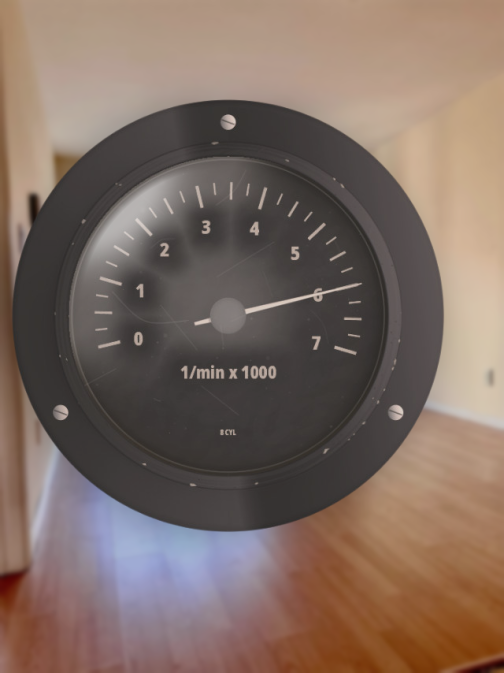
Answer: 6000 rpm
